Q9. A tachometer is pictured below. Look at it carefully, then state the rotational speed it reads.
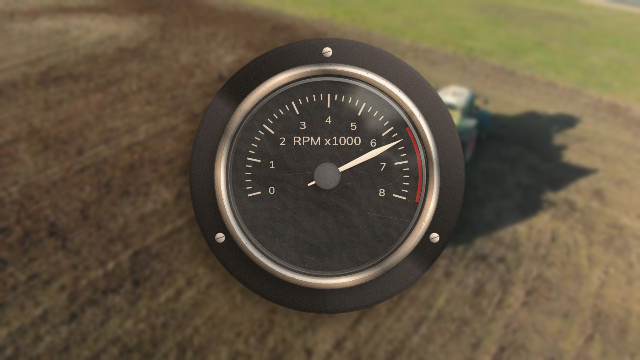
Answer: 6400 rpm
